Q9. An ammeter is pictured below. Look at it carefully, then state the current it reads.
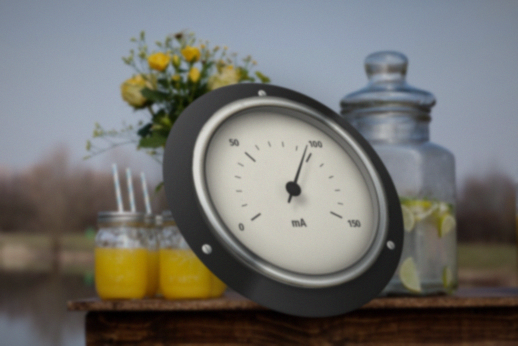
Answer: 95 mA
